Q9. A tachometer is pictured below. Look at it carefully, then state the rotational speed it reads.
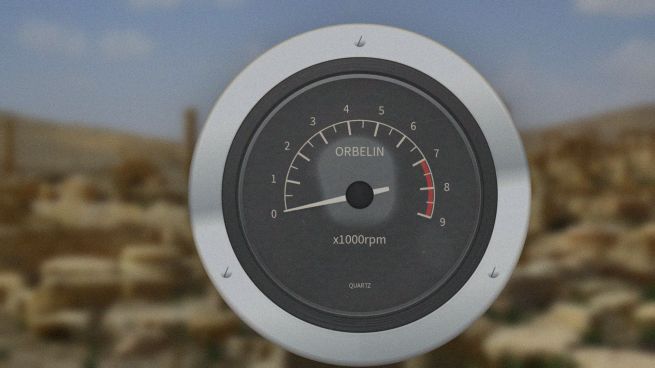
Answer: 0 rpm
